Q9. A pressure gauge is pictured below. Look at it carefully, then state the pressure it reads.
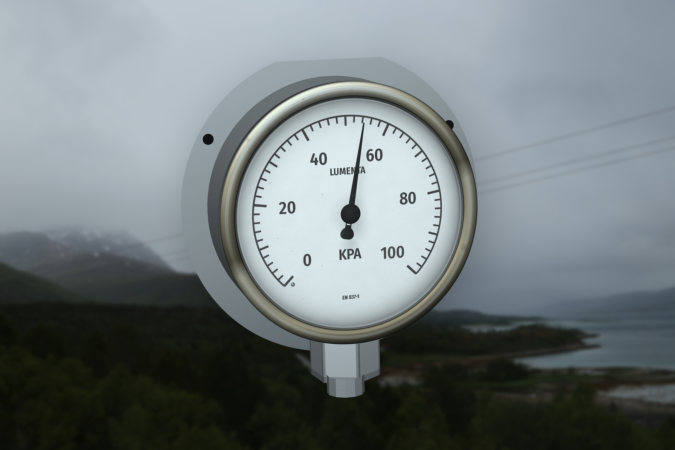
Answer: 54 kPa
